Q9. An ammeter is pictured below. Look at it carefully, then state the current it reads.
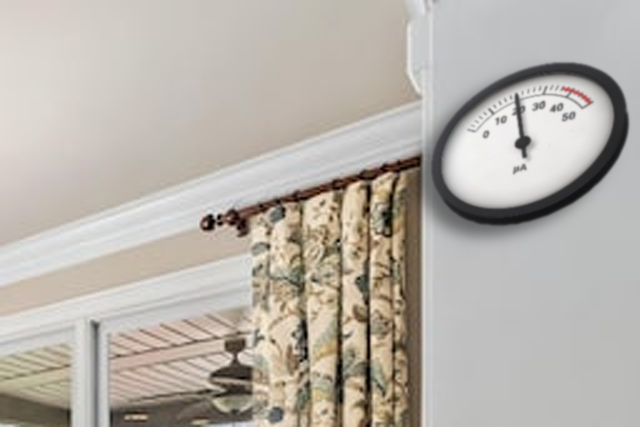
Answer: 20 µA
